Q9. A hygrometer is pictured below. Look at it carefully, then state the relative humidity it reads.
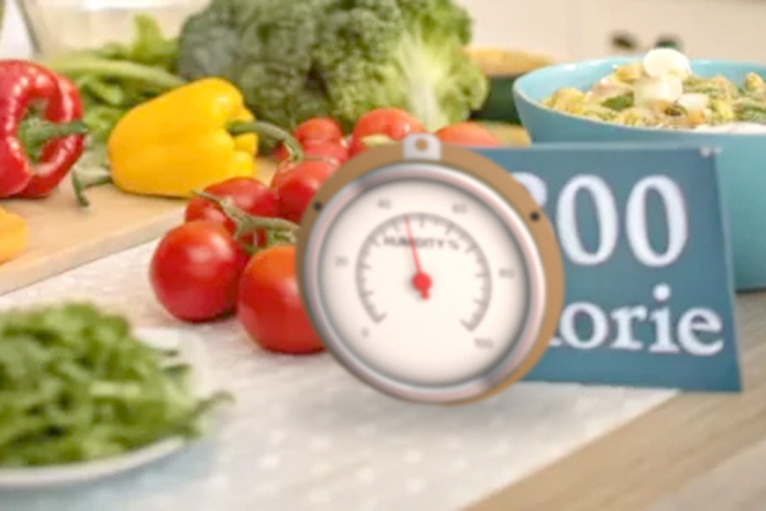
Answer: 45 %
